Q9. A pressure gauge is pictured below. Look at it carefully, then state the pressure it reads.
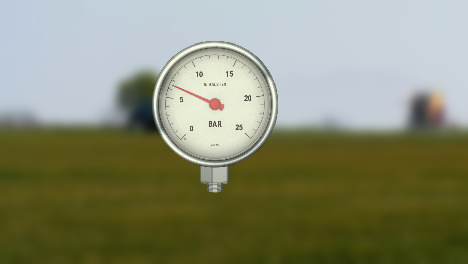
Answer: 6.5 bar
